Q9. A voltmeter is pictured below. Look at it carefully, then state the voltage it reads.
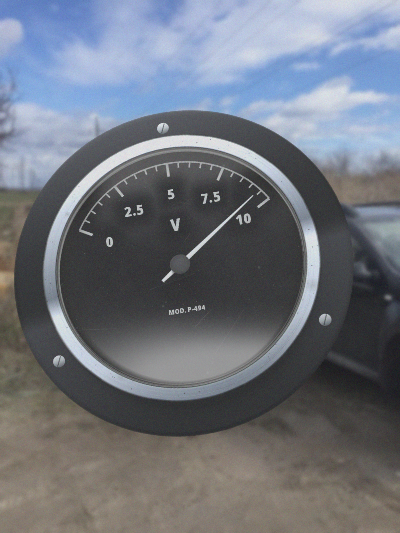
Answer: 9.5 V
